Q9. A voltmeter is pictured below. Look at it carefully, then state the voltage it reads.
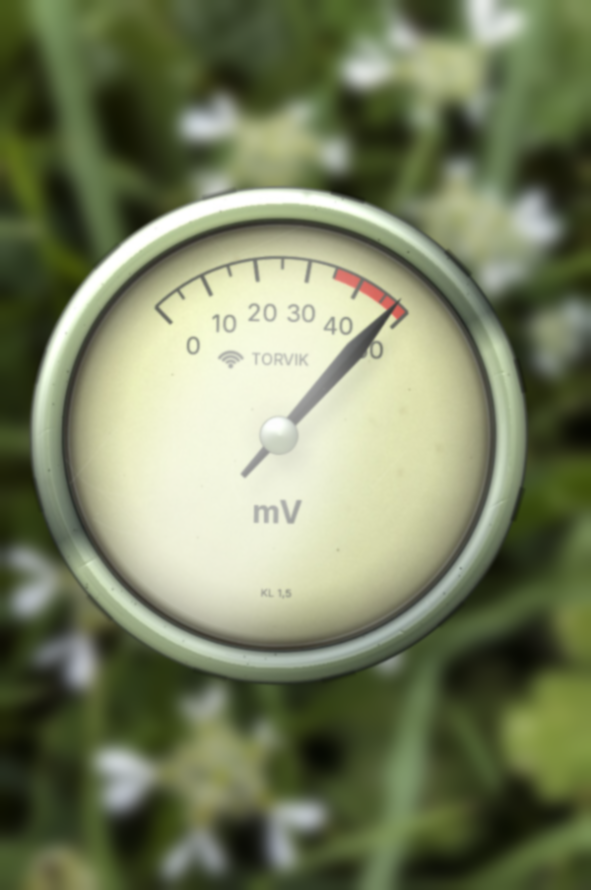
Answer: 47.5 mV
